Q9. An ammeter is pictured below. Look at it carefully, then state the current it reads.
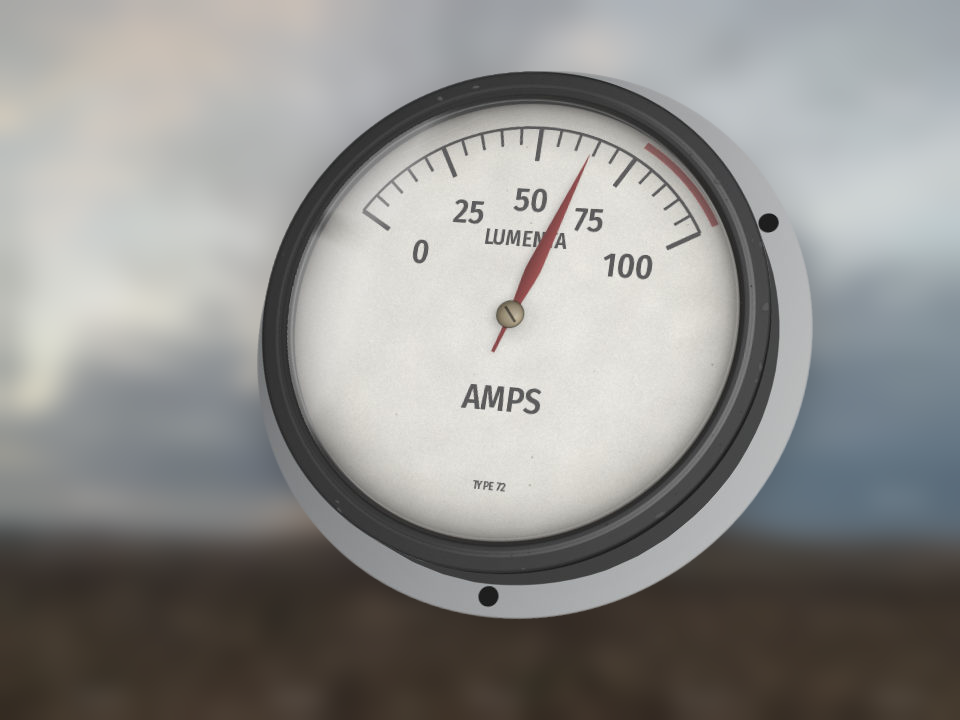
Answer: 65 A
